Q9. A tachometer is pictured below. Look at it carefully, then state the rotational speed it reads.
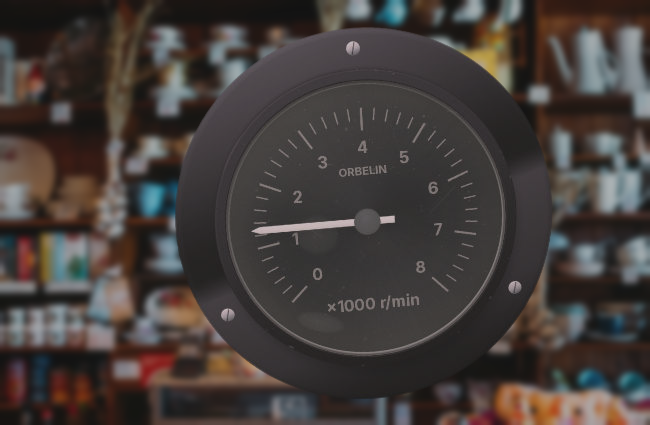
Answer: 1300 rpm
